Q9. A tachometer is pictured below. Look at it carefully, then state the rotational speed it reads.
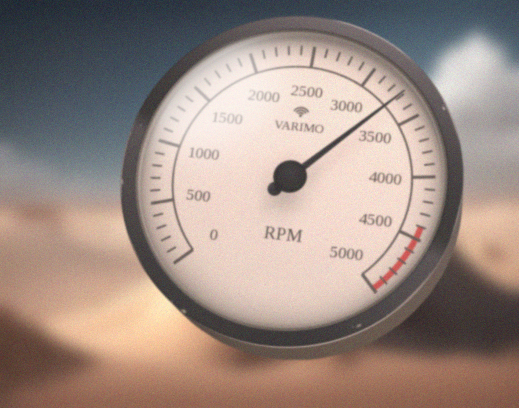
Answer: 3300 rpm
